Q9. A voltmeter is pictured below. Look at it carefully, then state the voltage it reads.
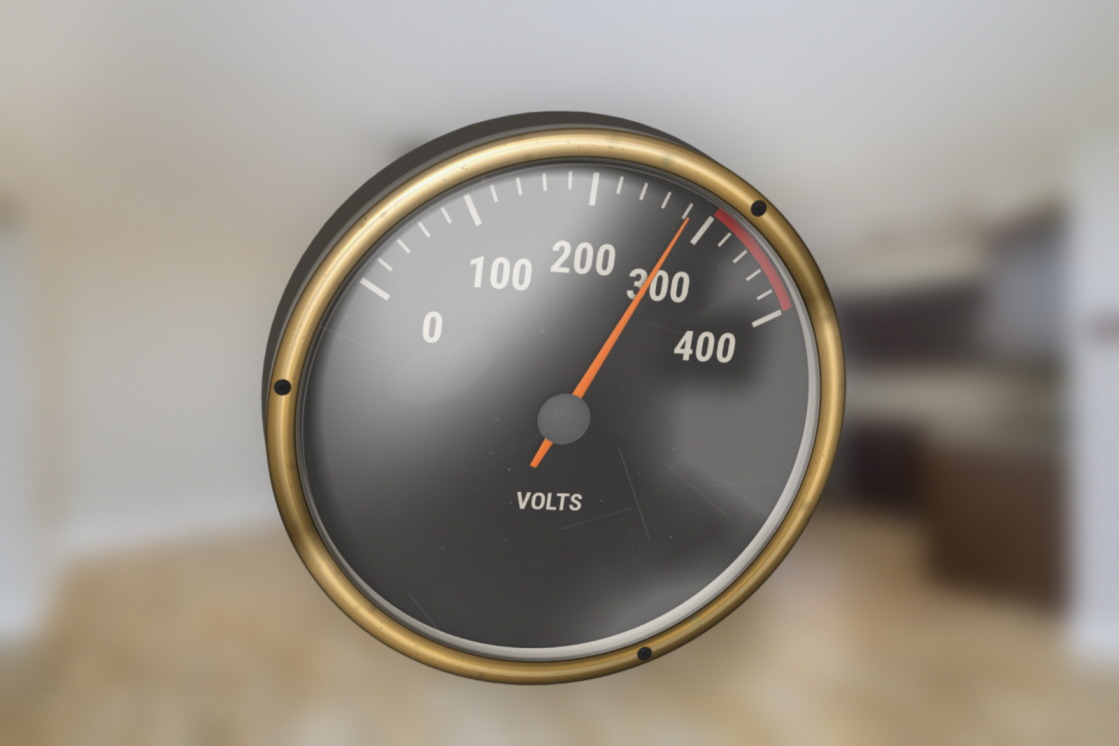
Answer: 280 V
